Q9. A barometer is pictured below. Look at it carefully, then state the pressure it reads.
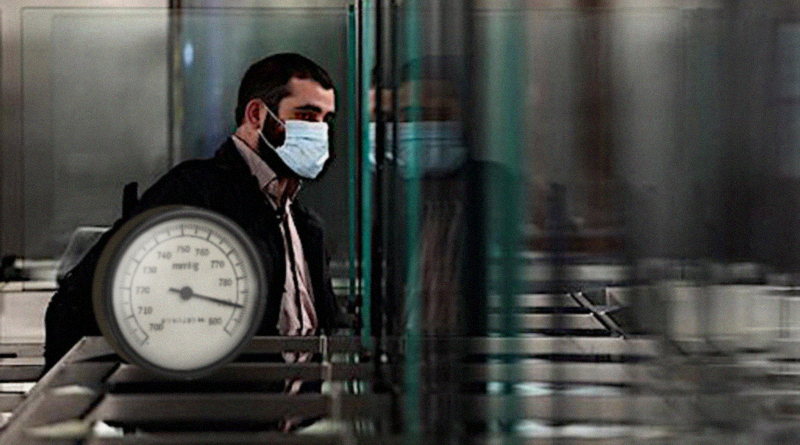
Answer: 790 mmHg
